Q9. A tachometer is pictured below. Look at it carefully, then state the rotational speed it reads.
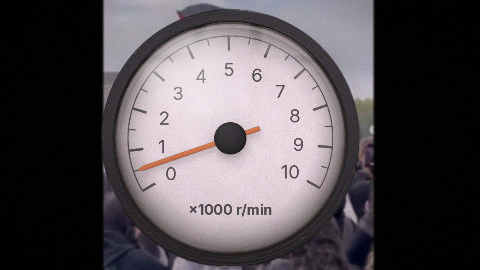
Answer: 500 rpm
